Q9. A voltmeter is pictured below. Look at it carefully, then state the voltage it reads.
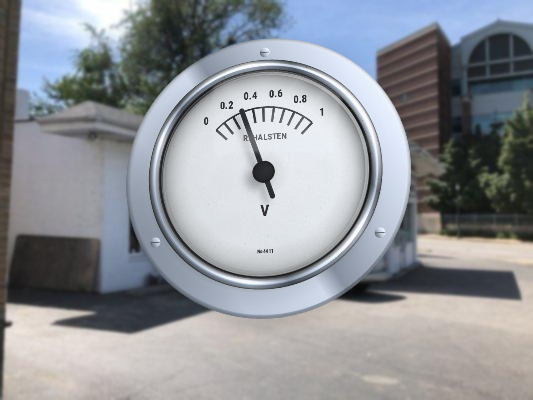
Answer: 0.3 V
